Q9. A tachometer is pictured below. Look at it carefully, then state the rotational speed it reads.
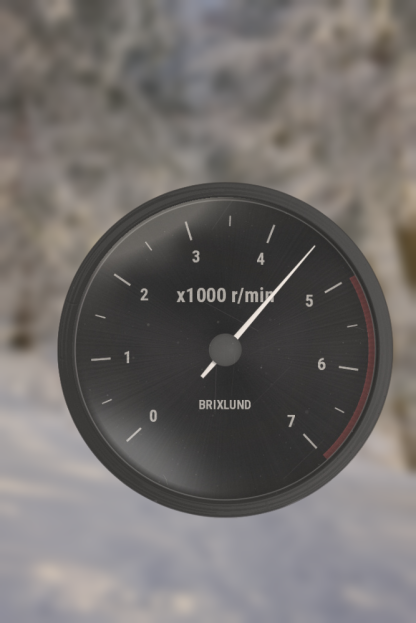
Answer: 4500 rpm
